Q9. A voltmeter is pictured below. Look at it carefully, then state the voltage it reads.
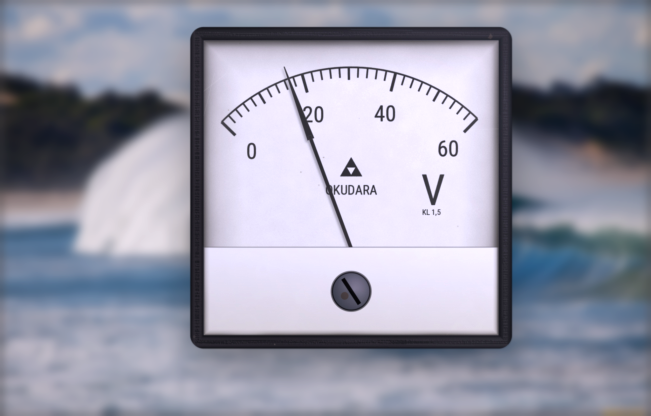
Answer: 17 V
